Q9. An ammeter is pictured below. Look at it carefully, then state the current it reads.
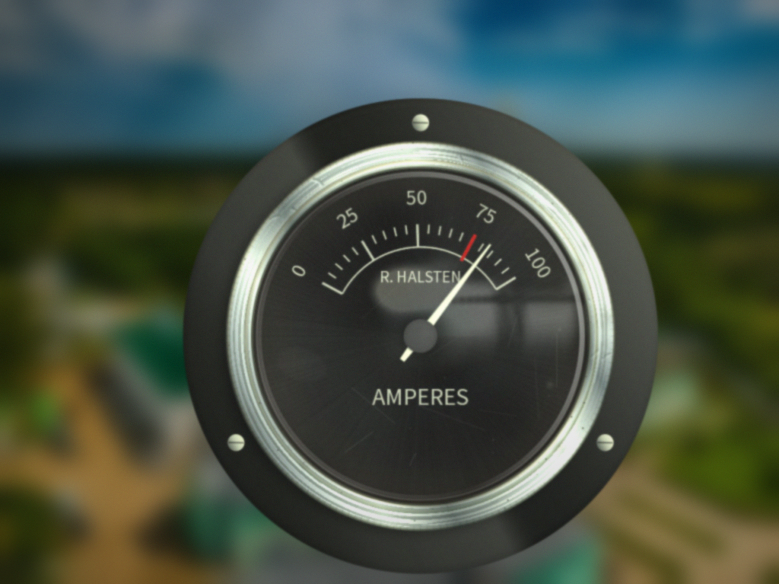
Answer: 82.5 A
